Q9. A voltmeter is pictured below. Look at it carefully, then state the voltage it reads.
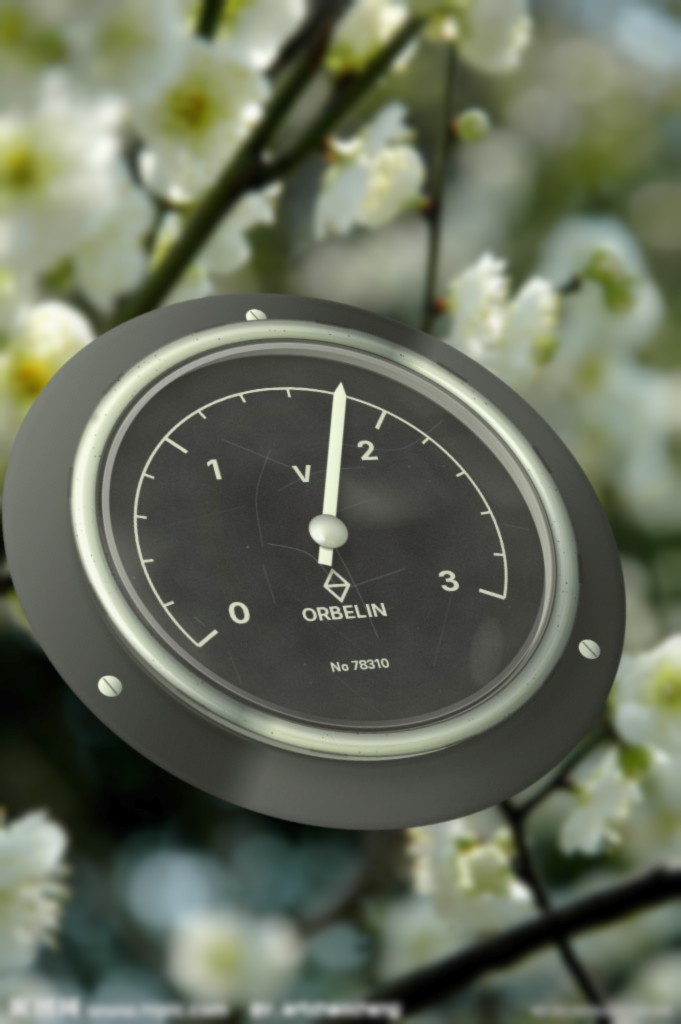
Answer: 1.8 V
